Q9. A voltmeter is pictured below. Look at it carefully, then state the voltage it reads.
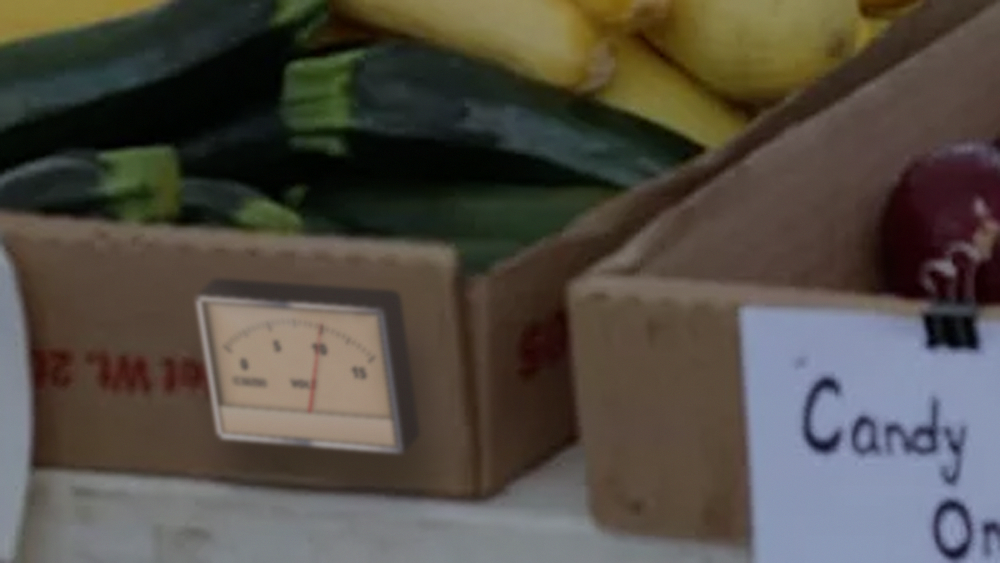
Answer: 10 V
